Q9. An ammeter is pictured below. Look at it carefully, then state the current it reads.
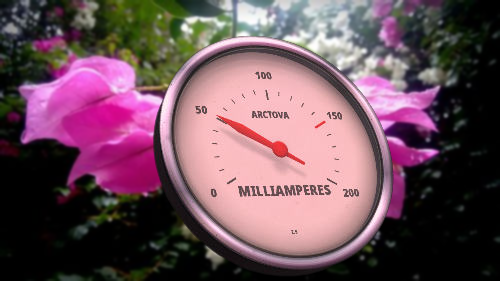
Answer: 50 mA
